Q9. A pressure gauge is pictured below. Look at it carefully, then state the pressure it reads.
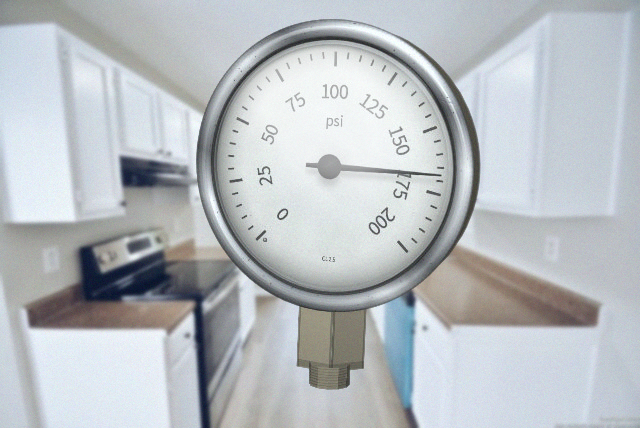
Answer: 167.5 psi
